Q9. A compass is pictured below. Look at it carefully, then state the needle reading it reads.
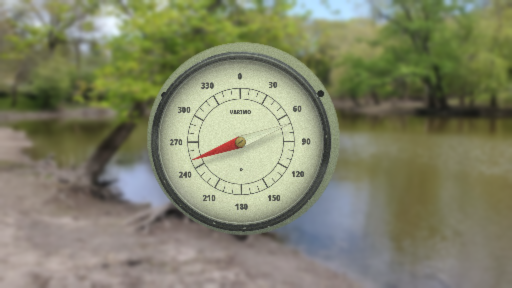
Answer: 250 °
